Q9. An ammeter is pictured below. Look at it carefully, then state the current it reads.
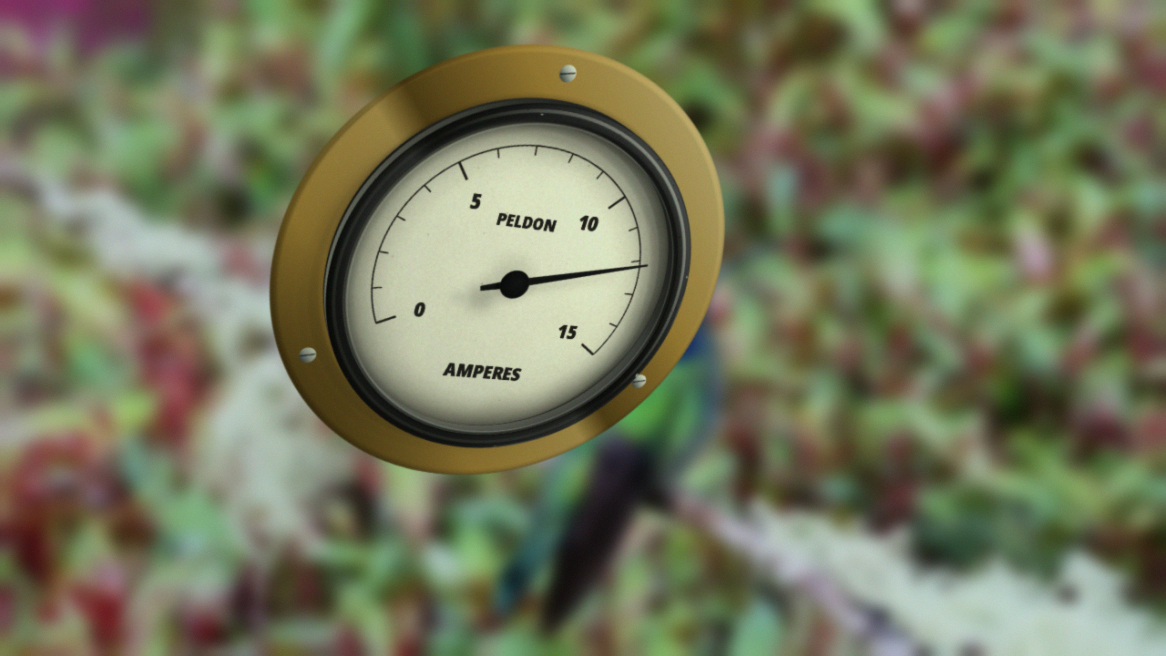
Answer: 12 A
